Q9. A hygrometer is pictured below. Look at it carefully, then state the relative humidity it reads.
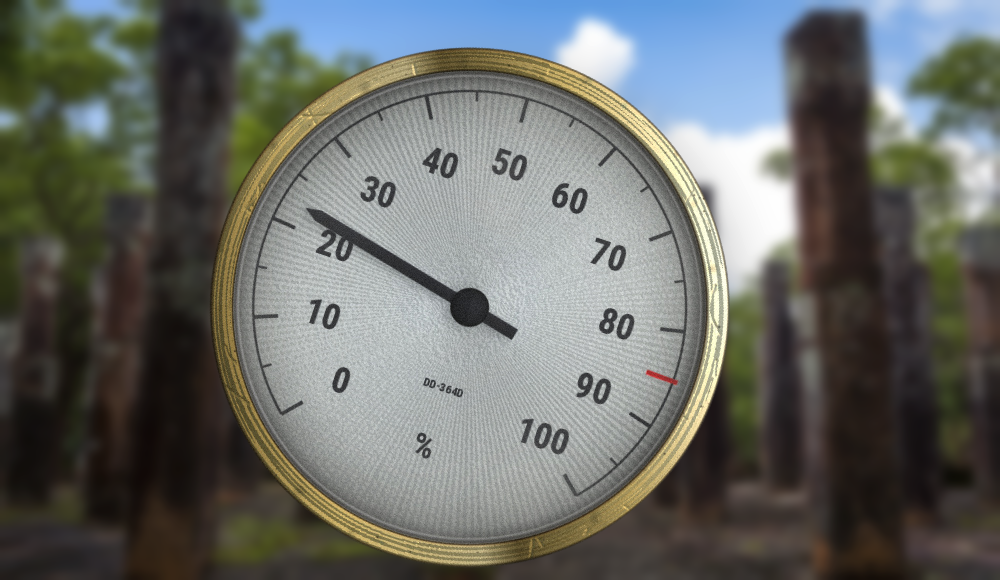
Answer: 22.5 %
